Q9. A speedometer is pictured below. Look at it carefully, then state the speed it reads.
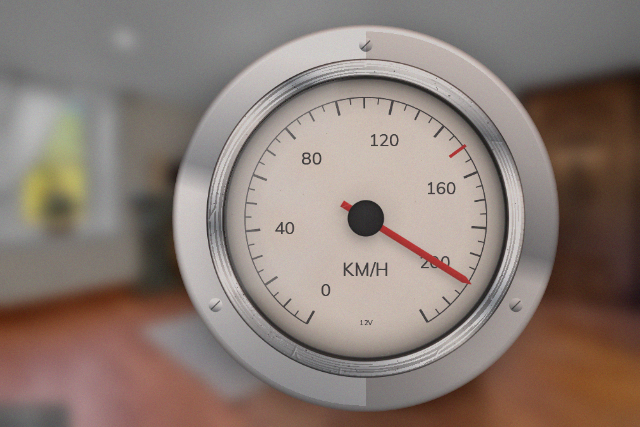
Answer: 200 km/h
